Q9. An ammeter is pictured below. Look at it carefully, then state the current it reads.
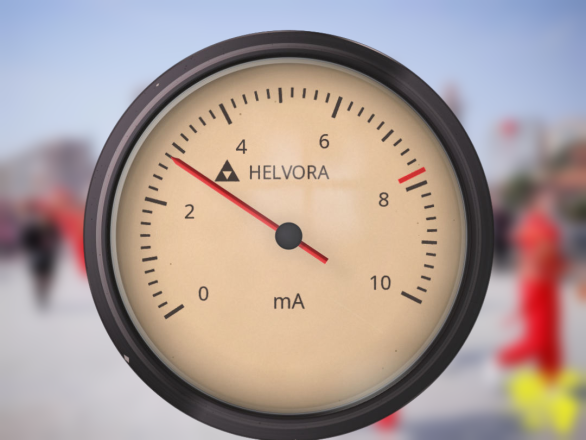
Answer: 2.8 mA
